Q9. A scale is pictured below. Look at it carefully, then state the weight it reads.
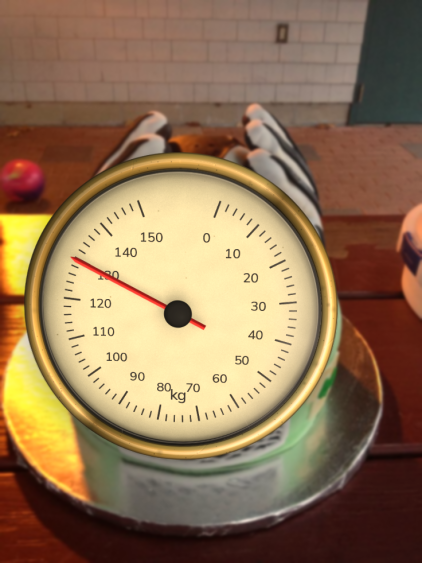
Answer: 130 kg
